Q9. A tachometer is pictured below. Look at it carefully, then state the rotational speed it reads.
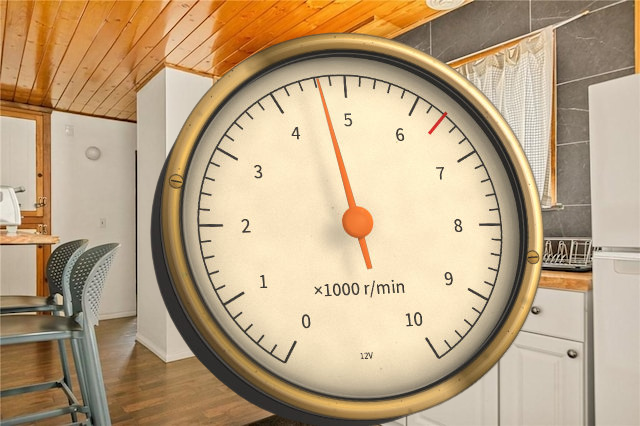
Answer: 4600 rpm
